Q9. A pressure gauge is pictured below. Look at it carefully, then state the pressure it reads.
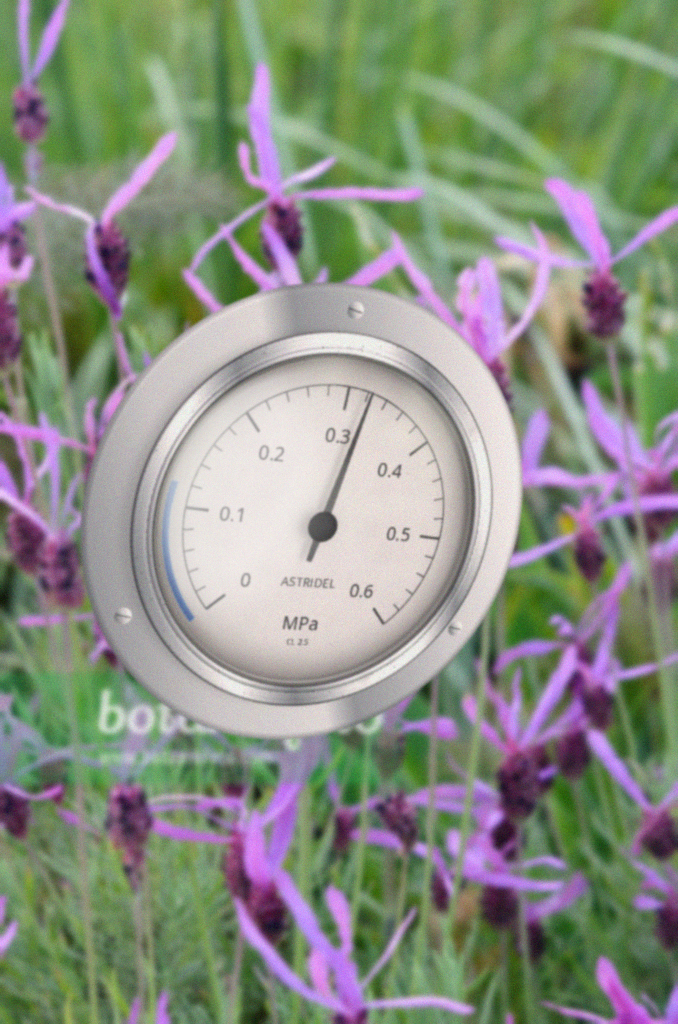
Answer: 0.32 MPa
